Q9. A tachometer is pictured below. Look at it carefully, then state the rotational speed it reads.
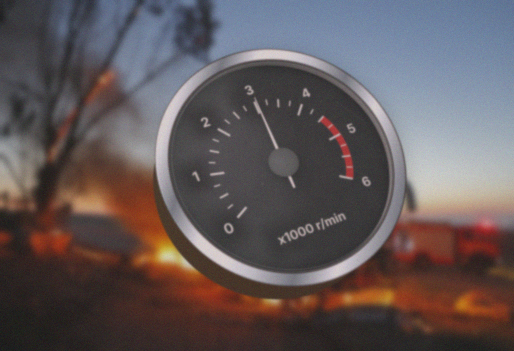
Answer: 3000 rpm
